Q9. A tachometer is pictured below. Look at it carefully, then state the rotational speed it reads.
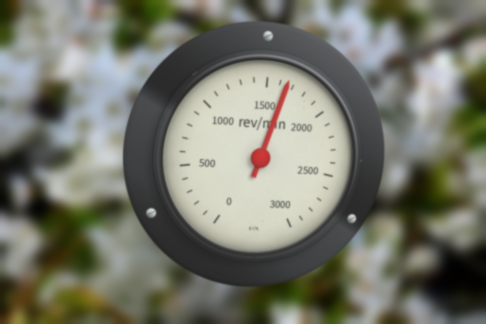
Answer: 1650 rpm
